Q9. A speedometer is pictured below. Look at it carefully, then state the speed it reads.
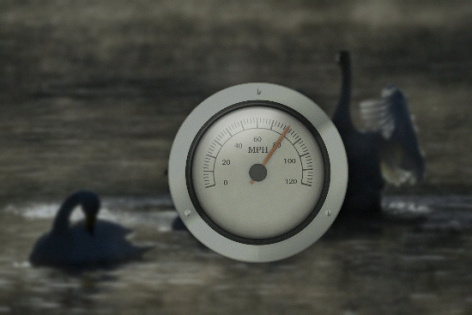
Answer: 80 mph
